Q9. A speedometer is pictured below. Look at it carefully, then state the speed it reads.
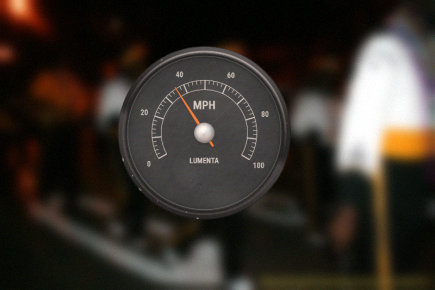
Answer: 36 mph
